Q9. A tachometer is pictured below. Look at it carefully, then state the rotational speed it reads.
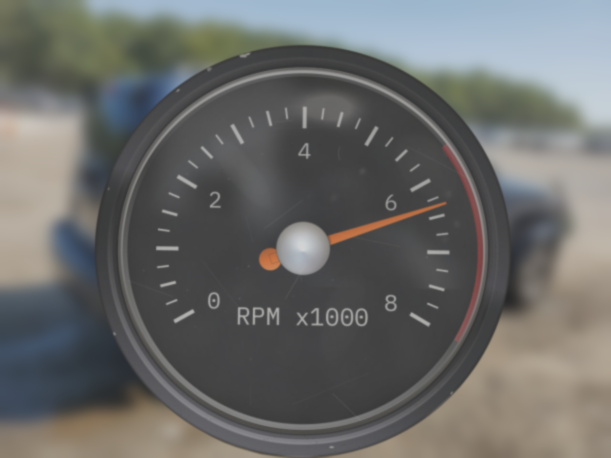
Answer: 6375 rpm
